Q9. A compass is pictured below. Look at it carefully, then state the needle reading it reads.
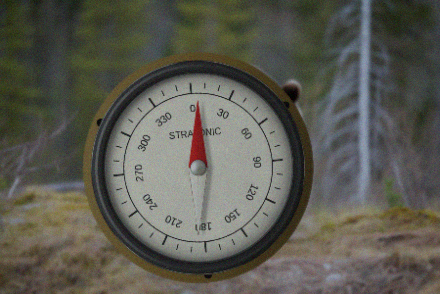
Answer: 5 °
